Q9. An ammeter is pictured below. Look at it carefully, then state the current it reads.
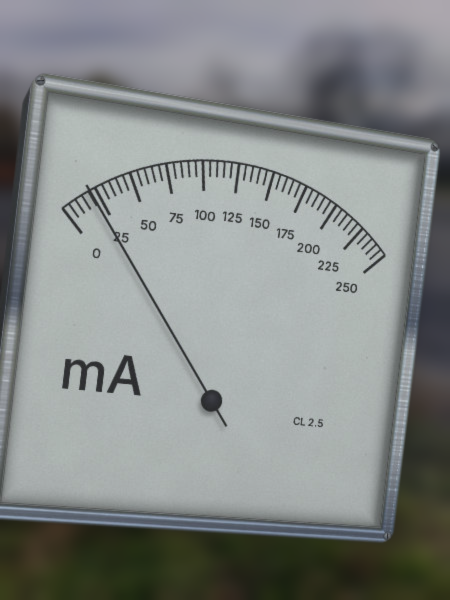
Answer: 20 mA
